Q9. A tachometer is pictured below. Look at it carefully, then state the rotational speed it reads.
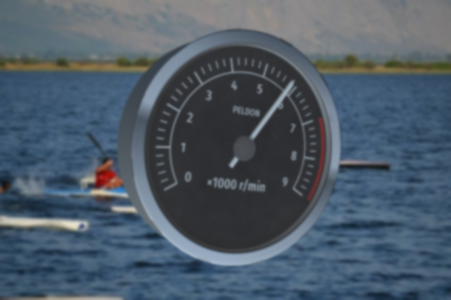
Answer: 5800 rpm
